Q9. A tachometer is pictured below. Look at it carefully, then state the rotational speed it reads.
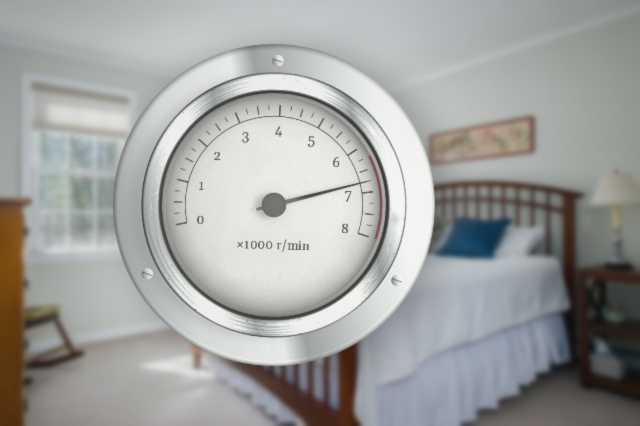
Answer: 6750 rpm
